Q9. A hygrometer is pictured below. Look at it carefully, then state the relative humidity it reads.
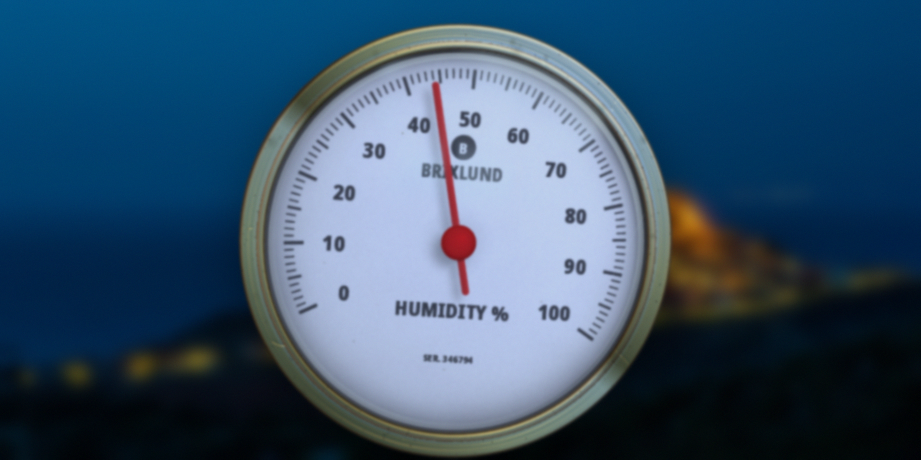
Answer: 44 %
